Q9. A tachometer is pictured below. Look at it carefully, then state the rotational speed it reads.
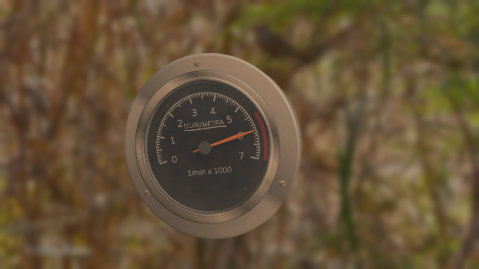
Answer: 6000 rpm
